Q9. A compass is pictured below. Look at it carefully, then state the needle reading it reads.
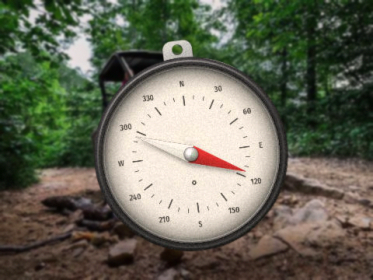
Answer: 115 °
